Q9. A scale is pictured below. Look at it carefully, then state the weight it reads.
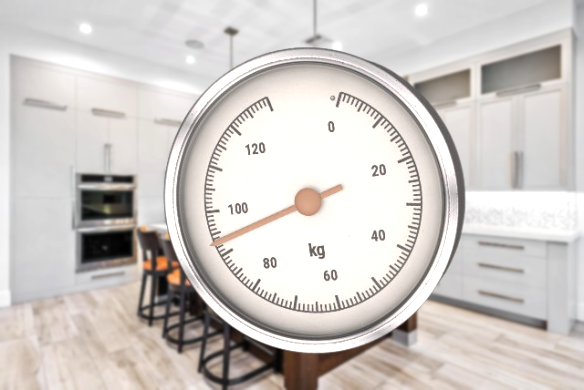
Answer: 93 kg
